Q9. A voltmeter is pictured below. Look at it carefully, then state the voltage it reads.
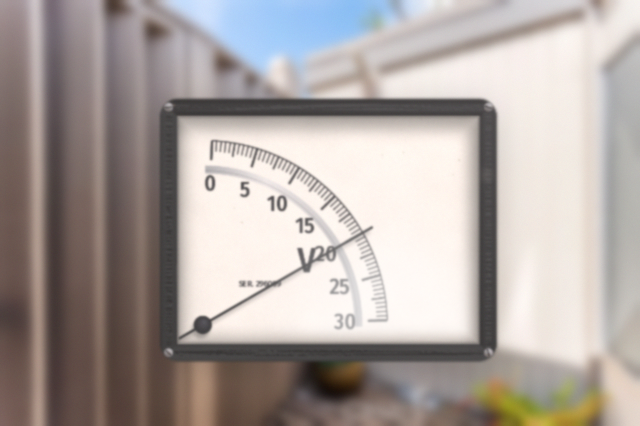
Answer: 20 V
